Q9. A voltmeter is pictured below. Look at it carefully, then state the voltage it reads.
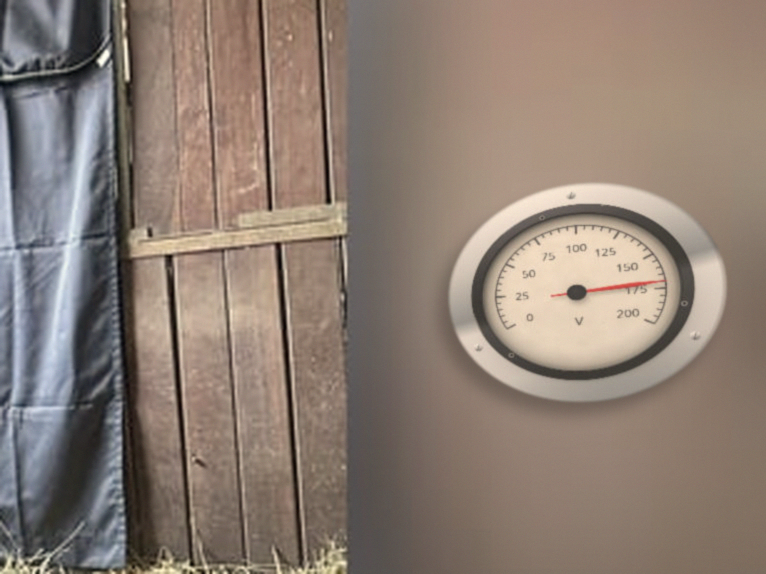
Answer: 170 V
